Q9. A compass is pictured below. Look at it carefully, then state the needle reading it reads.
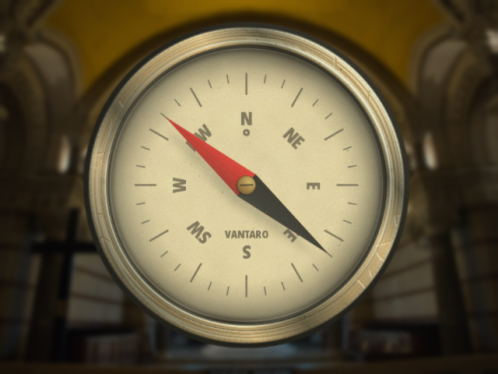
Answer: 310 °
